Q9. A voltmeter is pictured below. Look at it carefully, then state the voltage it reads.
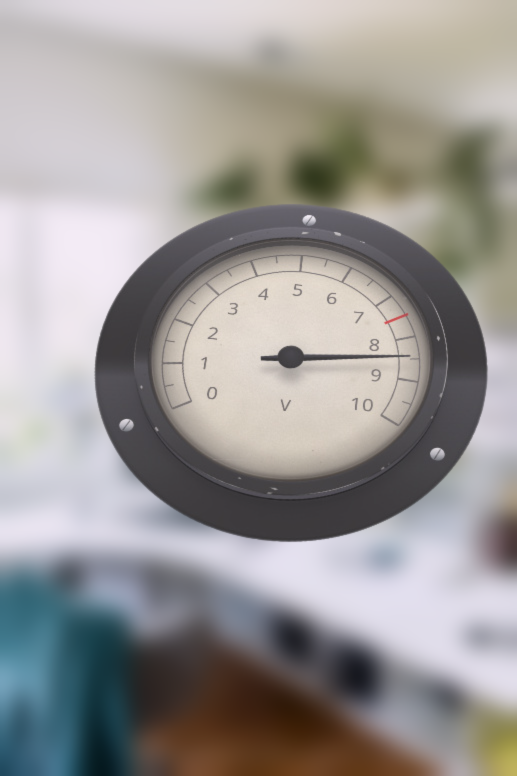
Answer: 8.5 V
